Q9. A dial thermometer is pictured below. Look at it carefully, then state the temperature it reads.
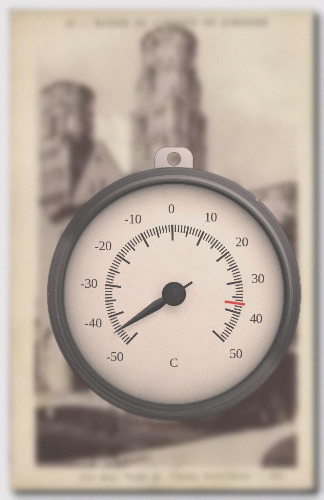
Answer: -45 °C
